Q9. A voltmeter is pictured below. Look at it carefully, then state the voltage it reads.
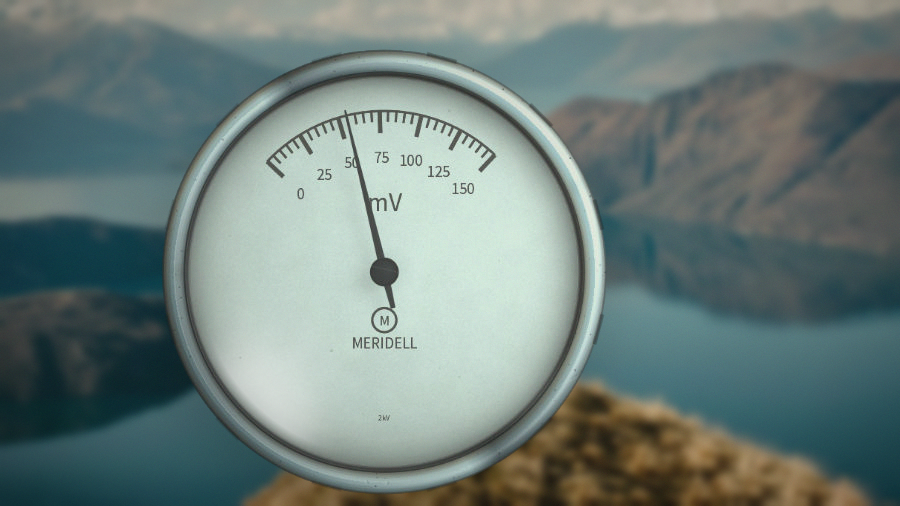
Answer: 55 mV
